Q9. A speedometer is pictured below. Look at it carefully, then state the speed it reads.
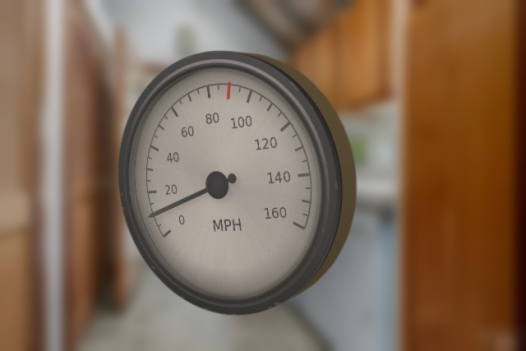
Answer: 10 mph
